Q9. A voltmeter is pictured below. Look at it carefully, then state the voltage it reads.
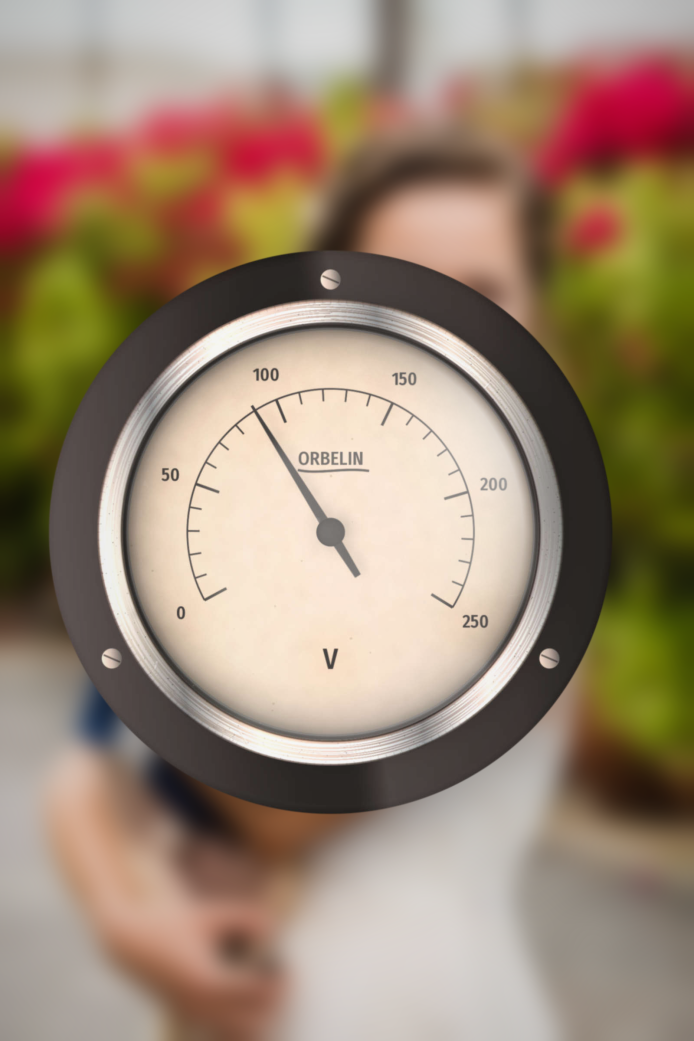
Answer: 90 V
